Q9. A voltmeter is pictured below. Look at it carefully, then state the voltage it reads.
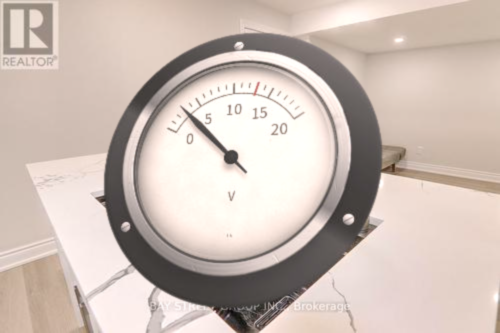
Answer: 3 V
